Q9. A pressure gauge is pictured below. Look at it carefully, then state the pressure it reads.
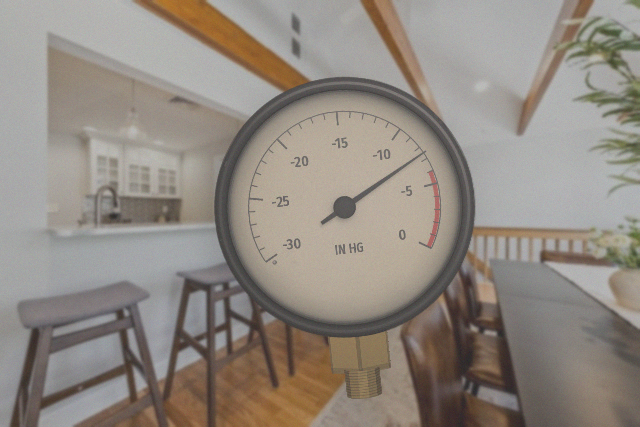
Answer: -7.5 inHg
